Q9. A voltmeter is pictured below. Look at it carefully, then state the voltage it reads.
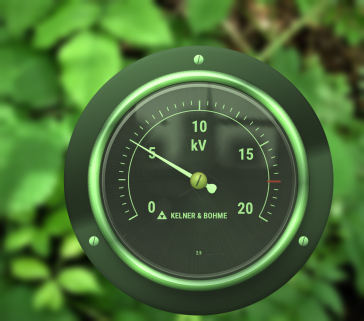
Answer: 5 kV
